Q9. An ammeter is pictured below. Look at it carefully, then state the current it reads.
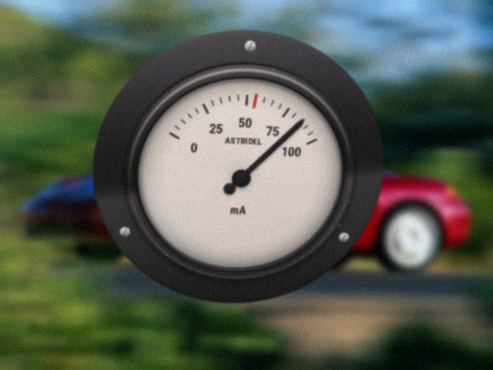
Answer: 85 mA
